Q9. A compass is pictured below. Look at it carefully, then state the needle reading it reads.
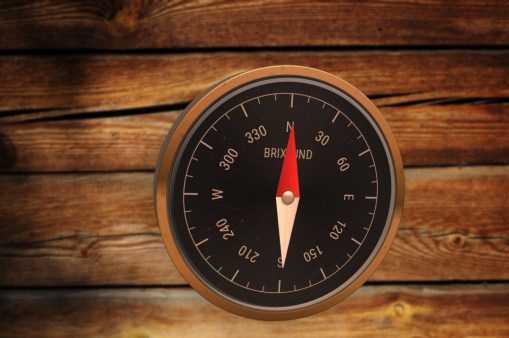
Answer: 0 °
